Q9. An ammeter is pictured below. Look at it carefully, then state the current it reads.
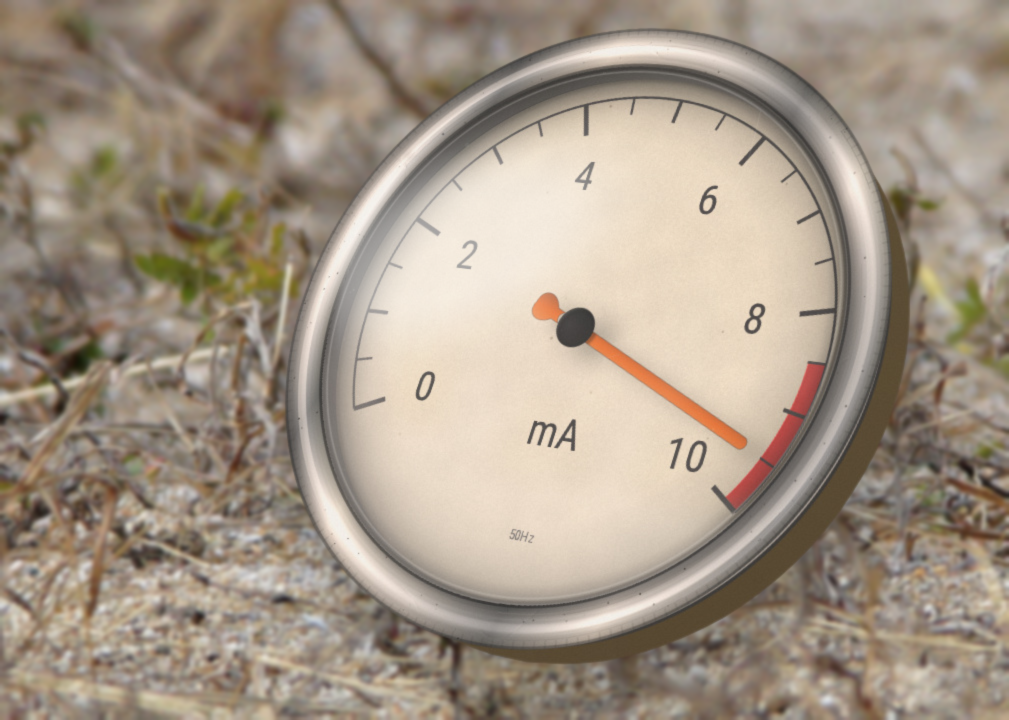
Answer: 9.5 mA
